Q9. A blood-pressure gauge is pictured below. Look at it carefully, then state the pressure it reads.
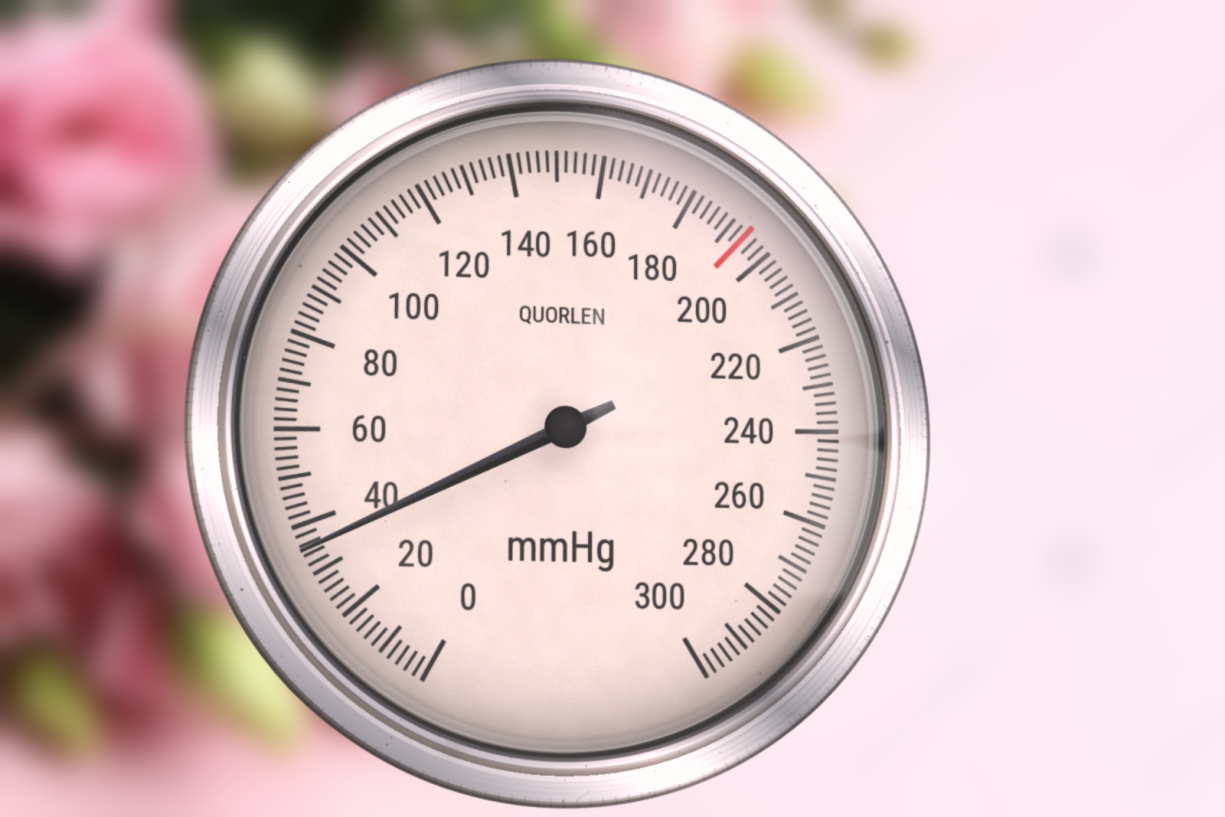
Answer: 35 mmHg
